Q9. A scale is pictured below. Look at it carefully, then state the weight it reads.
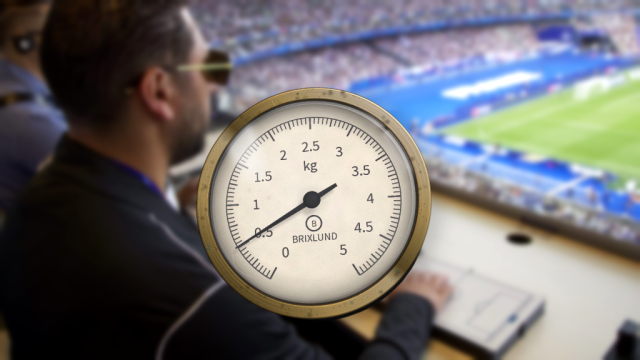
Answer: 0.5 kg
